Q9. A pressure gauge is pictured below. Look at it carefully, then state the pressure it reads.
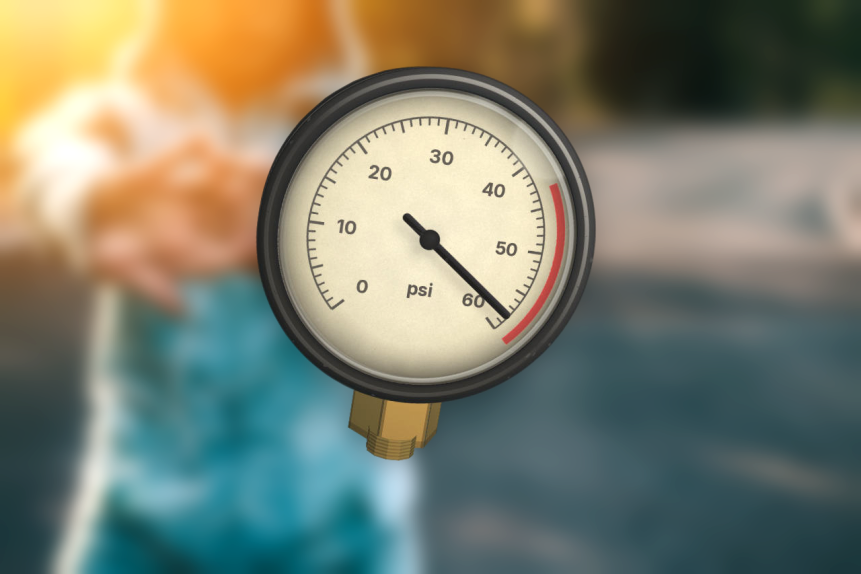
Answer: 58 psi
